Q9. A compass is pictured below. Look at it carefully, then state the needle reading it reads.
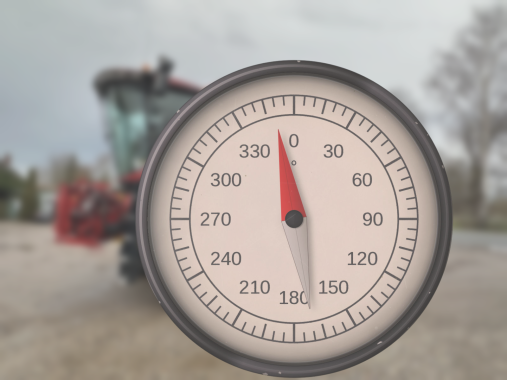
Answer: 350 °
